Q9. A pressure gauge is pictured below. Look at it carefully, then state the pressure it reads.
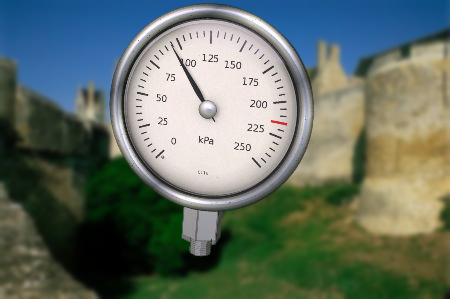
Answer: 95 kPa
